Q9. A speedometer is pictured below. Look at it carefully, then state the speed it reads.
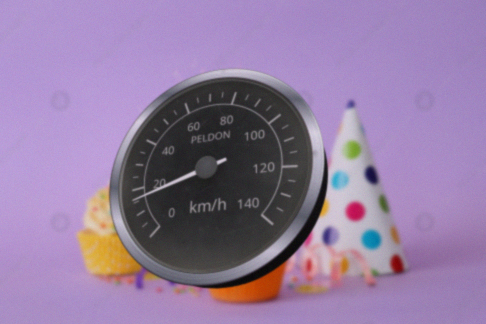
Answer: 15 km/h
